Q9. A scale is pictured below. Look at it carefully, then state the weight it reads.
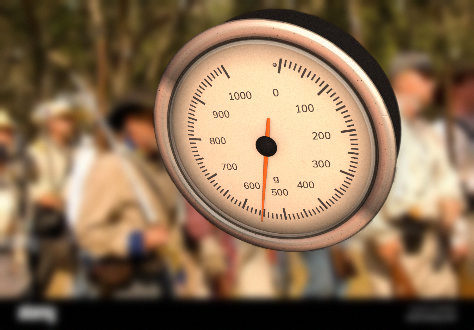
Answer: 550 g
